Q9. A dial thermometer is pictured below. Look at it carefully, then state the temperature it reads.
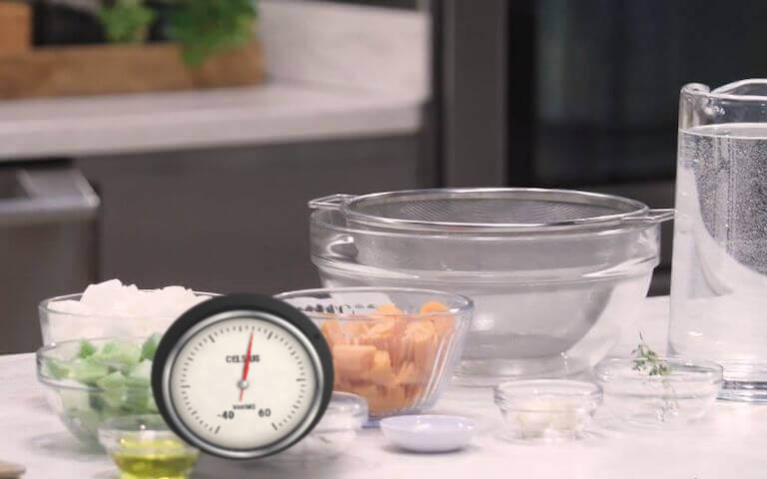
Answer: 14 °C
